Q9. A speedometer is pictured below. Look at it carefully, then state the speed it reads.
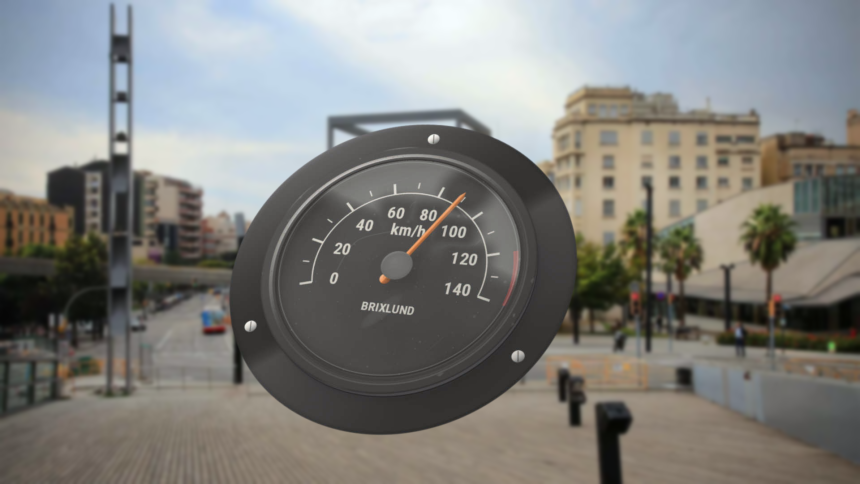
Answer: 90 km/h
